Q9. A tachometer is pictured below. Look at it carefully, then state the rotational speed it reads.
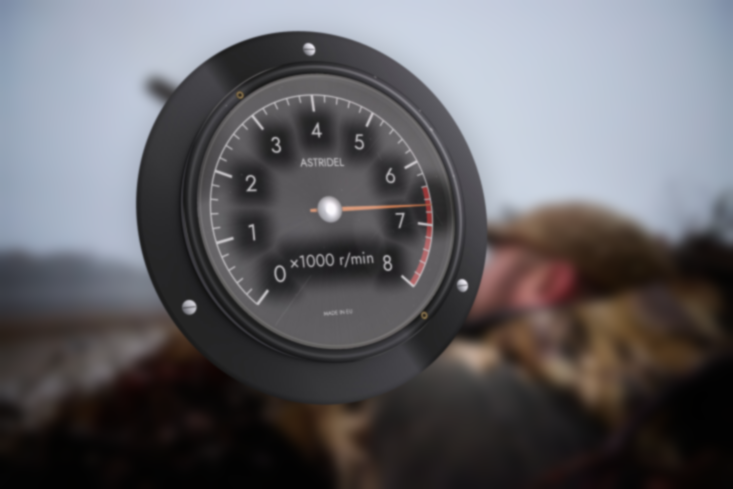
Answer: 6700 rpm
